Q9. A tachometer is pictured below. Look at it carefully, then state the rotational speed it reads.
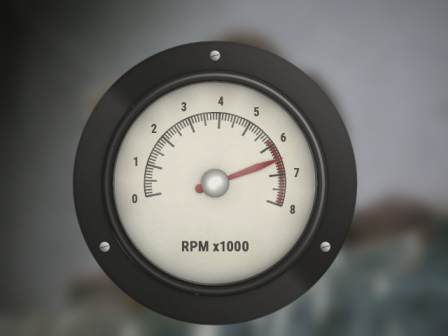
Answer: 6500 rpm
